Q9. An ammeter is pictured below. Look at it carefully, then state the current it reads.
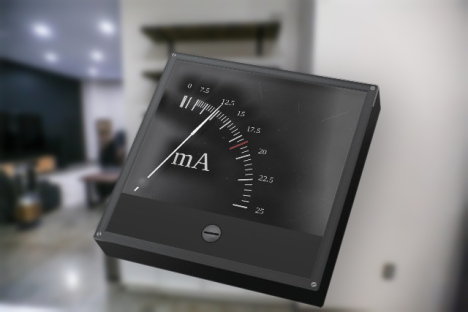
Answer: 12.5 mA
